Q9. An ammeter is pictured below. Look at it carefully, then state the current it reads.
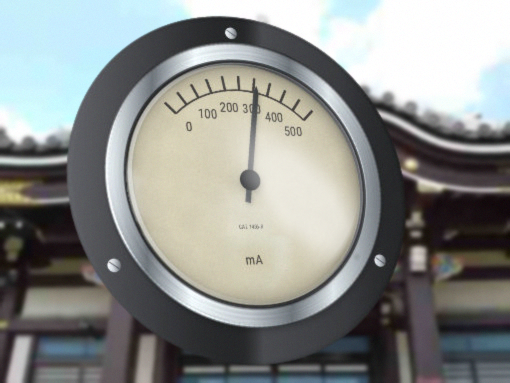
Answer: 300 mA
